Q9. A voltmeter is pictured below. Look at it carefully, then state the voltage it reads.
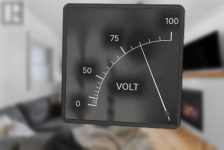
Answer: 85 V
